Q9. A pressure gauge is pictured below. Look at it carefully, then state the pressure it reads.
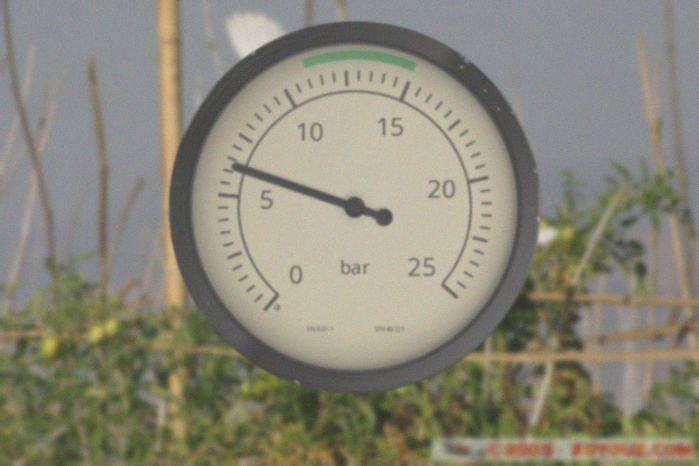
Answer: 6.25 bar
